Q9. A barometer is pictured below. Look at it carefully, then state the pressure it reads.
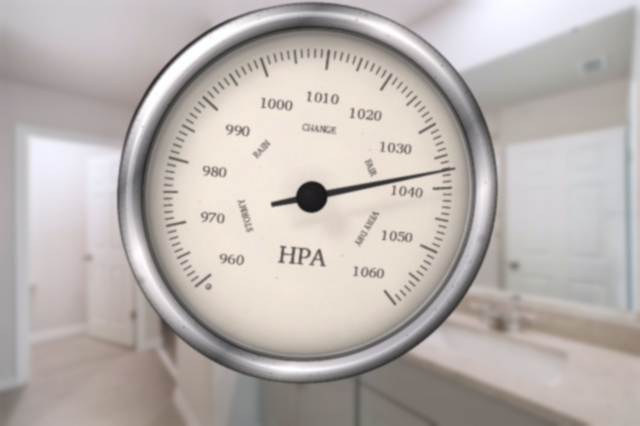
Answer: 1037 hPa
